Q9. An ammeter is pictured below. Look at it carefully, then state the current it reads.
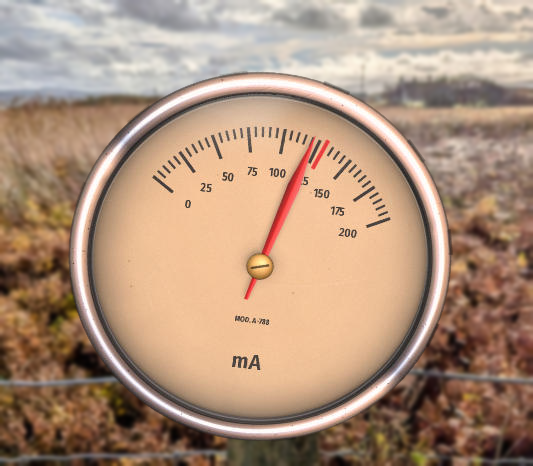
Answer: 120 mA
